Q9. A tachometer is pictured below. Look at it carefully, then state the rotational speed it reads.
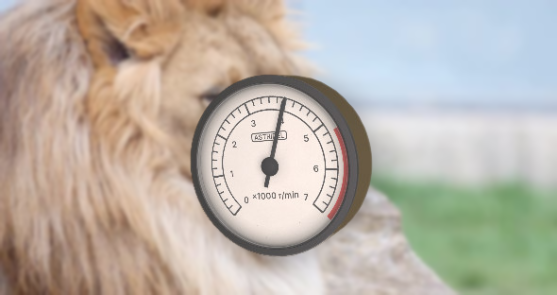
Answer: 4000 rpm
